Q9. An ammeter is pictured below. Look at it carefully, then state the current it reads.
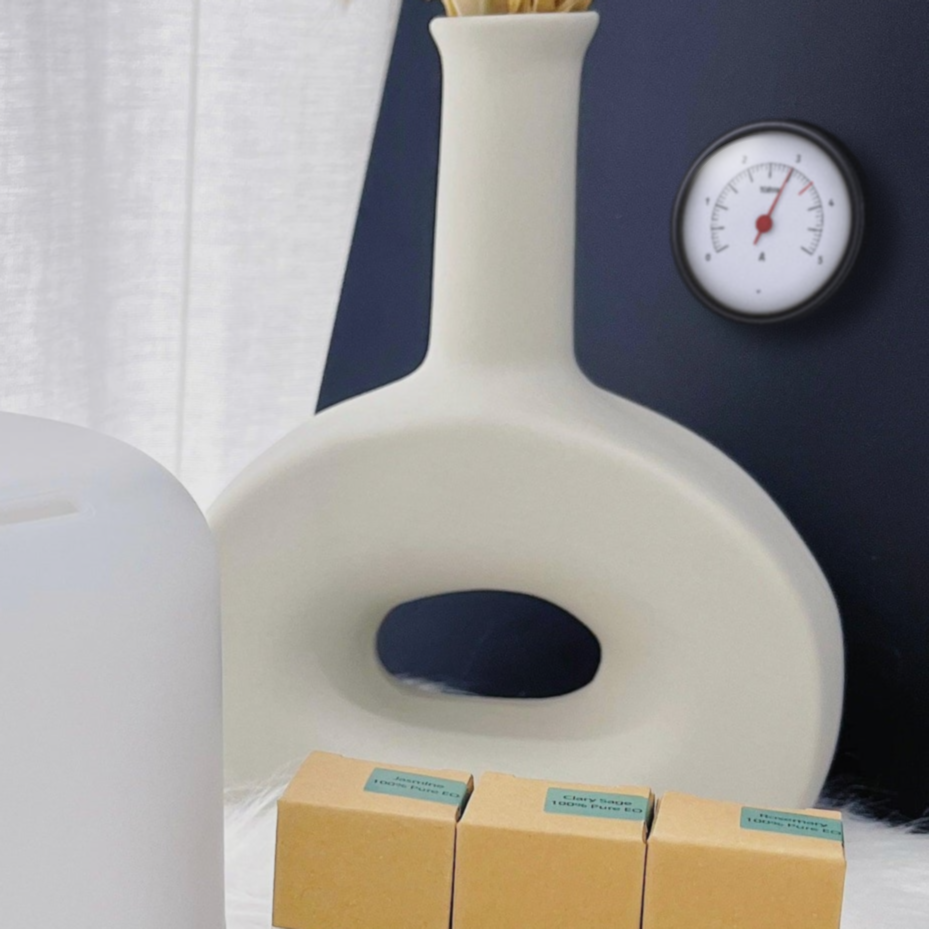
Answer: 3 A
